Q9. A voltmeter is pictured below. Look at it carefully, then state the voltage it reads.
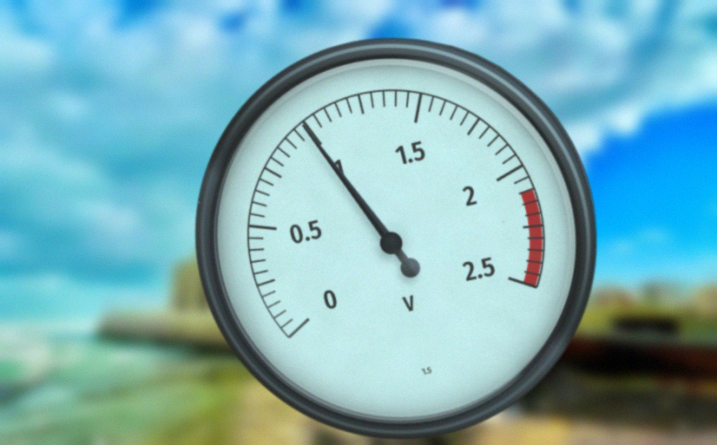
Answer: 1 V
